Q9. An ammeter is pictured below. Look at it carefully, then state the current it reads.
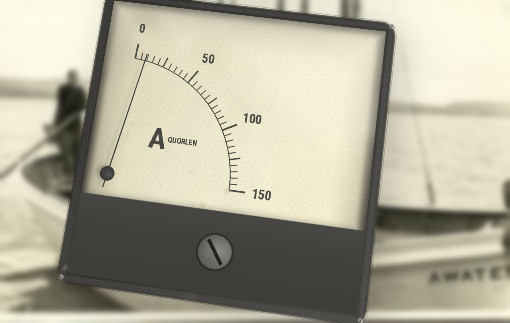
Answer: 10 A
